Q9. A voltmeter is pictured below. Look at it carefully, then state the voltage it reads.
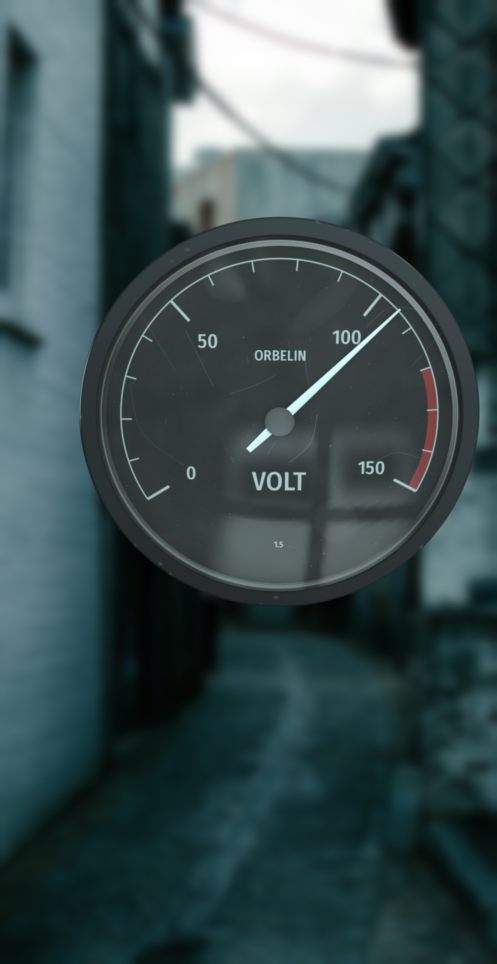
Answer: 105 V
